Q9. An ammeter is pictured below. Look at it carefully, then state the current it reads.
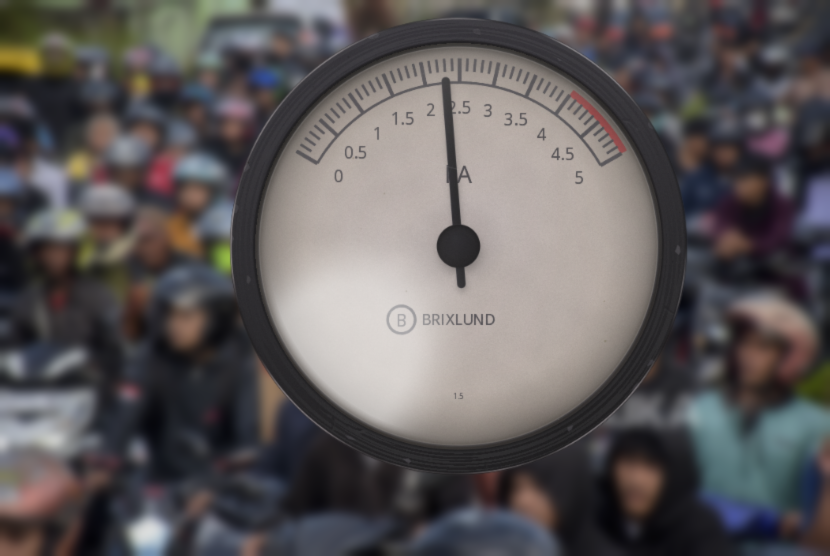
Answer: 2.3 kA
